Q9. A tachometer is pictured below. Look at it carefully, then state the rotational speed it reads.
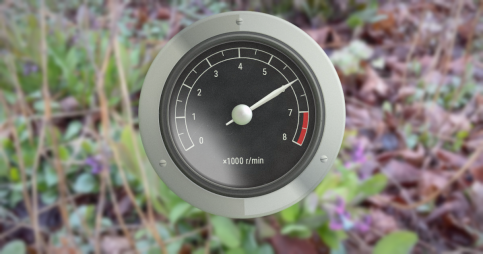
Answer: 6000 rpm
